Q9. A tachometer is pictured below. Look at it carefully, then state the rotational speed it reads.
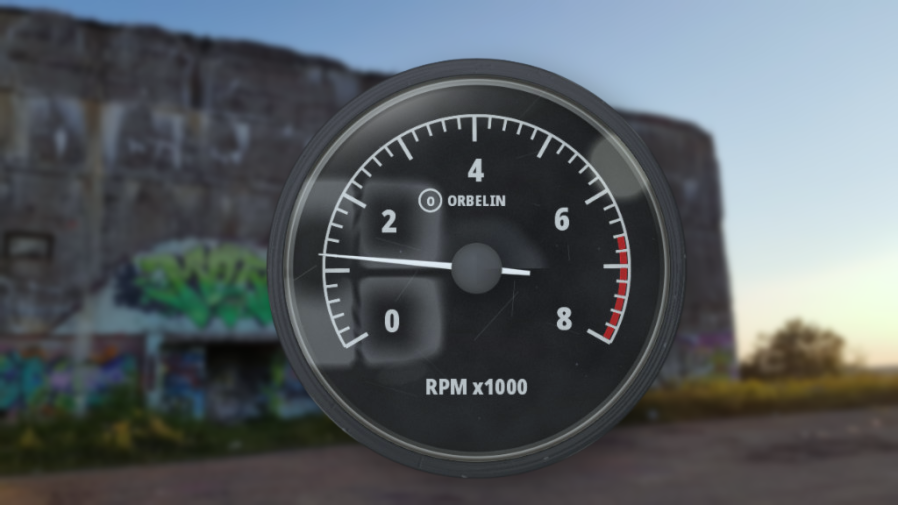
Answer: 1200 rpm
